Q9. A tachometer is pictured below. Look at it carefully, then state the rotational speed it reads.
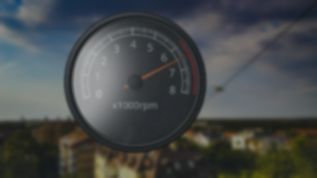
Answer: 6500 rpm
